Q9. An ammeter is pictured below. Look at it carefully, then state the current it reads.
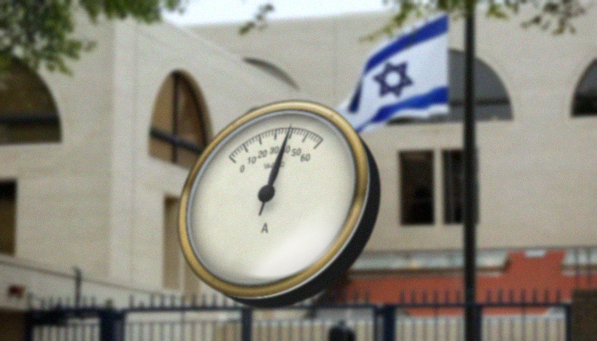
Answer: 40 A
